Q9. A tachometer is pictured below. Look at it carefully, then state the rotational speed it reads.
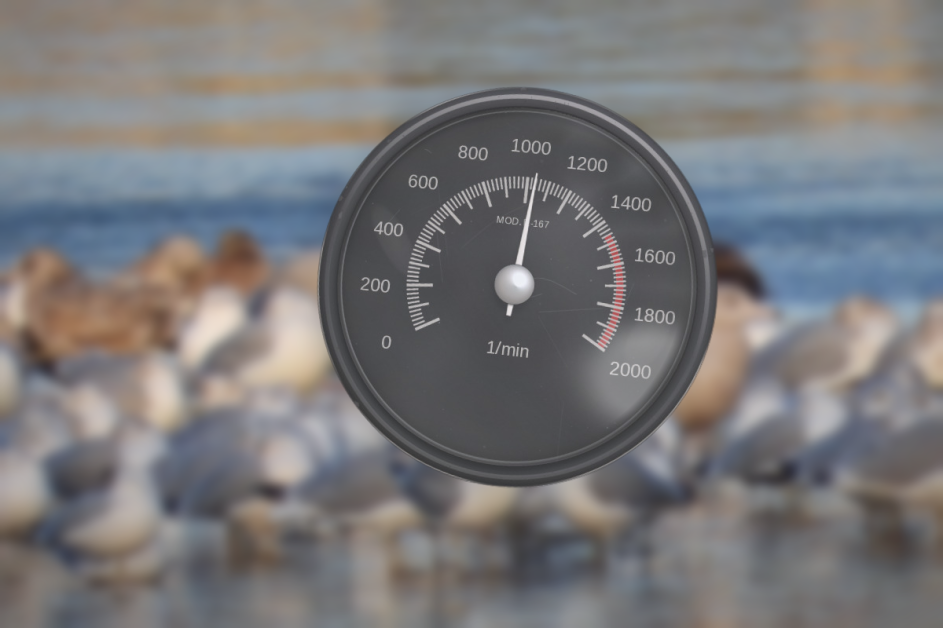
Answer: 1040 rpm
